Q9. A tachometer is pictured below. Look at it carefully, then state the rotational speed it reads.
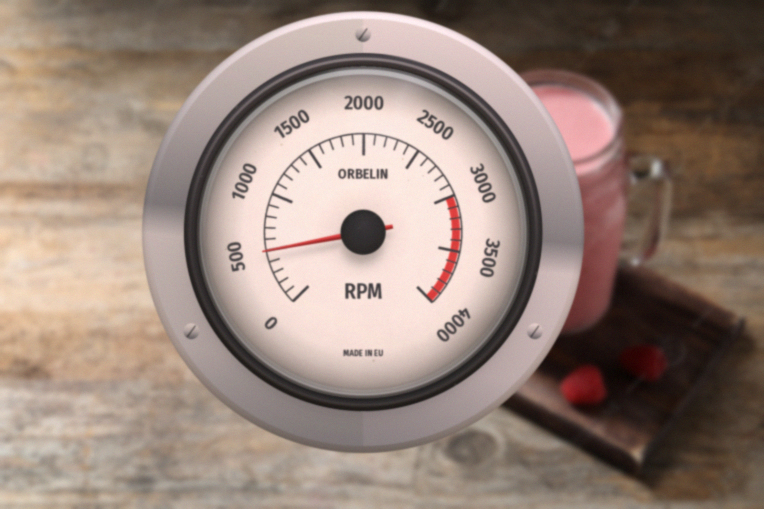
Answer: 500 rpm
